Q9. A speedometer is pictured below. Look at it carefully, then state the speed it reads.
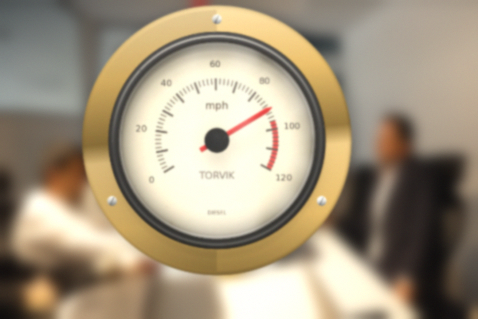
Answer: 90 mph
